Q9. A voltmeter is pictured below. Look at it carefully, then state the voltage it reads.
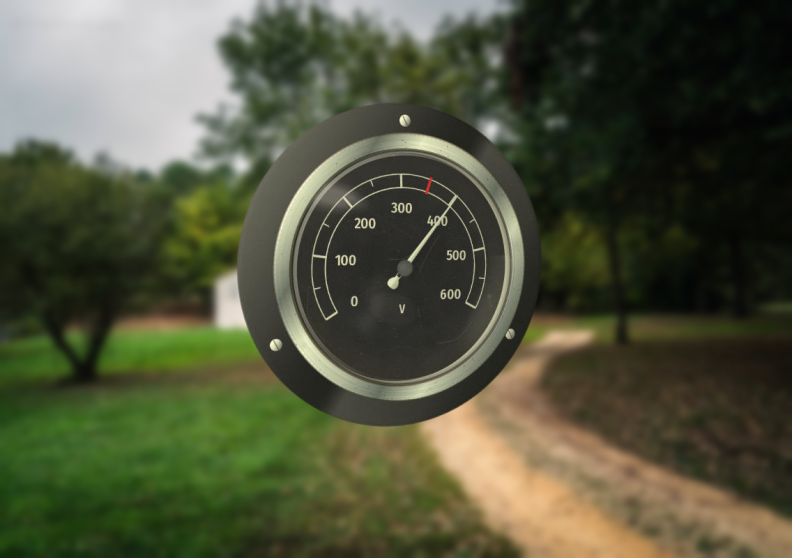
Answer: 400 V
